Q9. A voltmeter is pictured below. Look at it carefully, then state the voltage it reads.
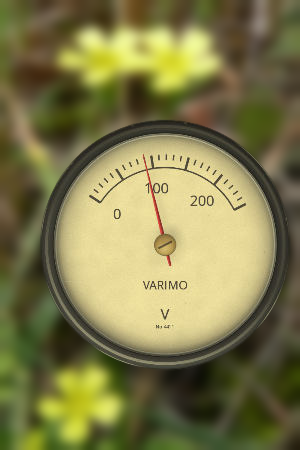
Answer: 90 V
